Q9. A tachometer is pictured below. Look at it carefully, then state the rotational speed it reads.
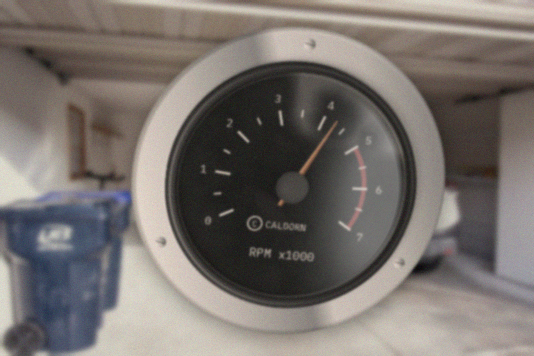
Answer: 4250 rpm
